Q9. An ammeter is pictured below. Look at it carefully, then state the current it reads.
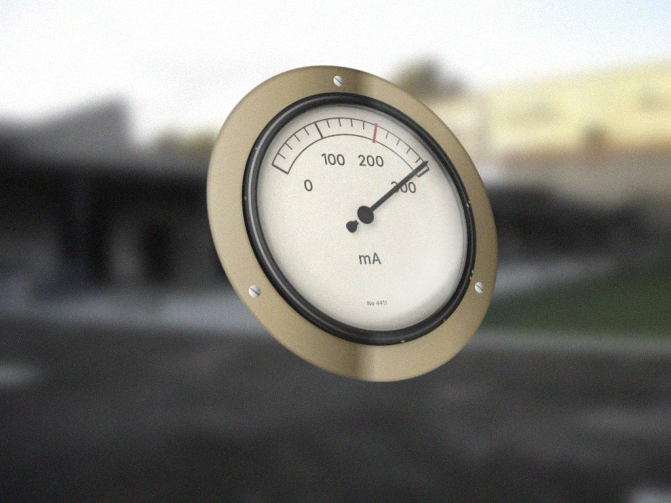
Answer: 290 mA
